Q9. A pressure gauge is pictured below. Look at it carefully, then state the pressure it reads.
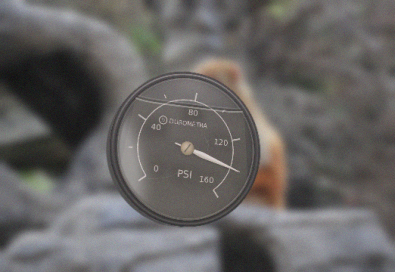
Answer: 140 psi
